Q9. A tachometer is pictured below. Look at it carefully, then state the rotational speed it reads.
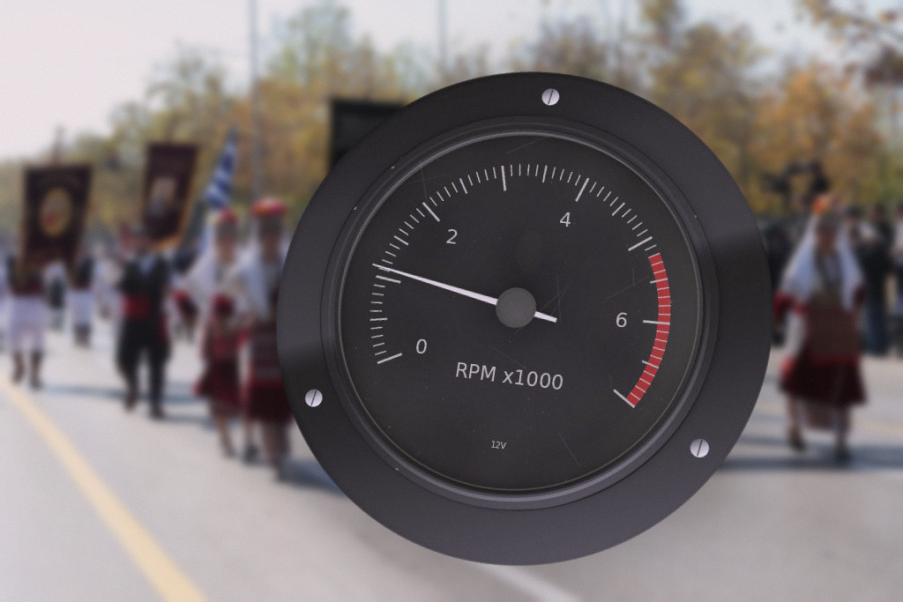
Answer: 1100 rpm
